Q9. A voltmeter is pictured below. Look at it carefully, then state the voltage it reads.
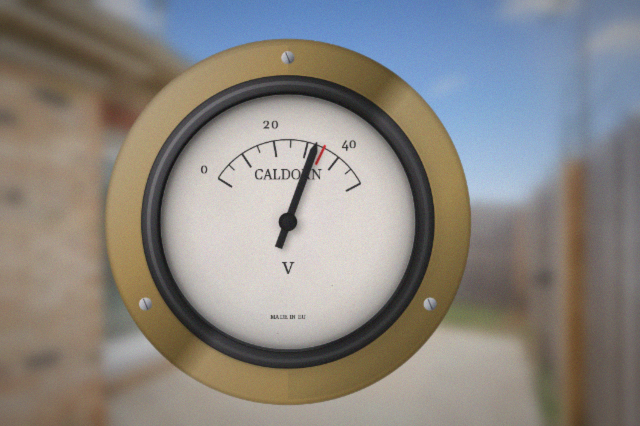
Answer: 32.5 V
